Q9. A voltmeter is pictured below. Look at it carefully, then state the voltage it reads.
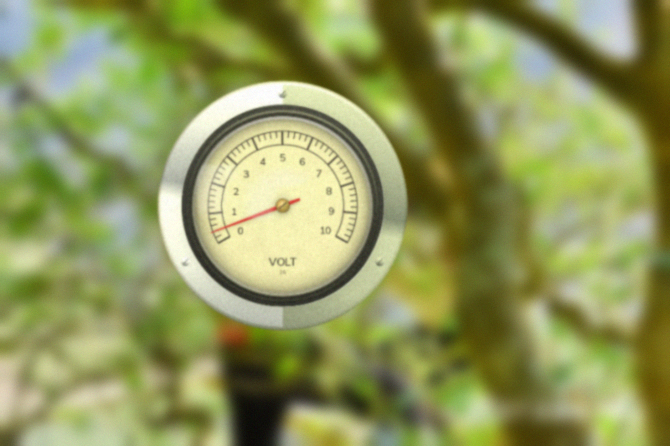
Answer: 0.4 V
